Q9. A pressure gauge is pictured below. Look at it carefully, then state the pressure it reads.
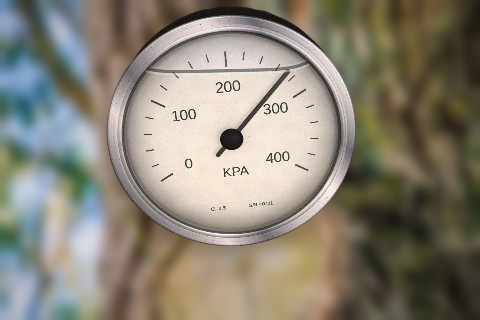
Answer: 270 kPa
